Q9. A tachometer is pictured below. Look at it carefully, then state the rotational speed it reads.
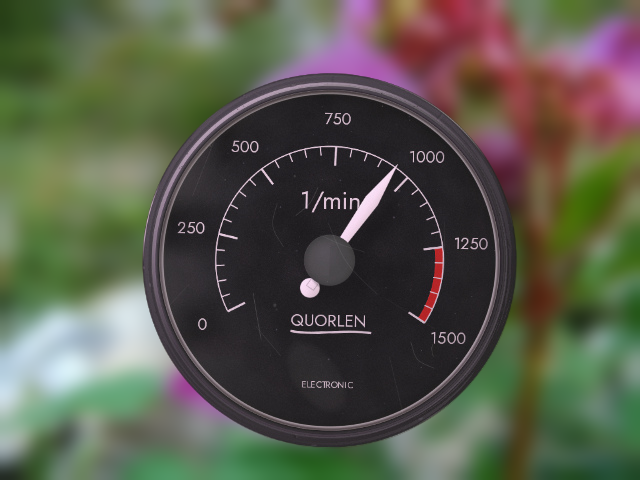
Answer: 950 rpm
